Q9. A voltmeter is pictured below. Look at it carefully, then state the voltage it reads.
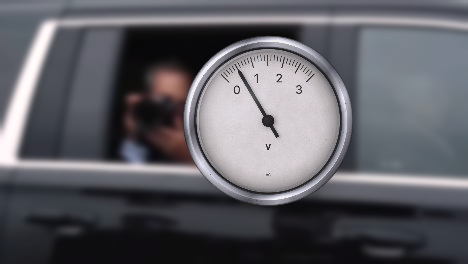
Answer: 0.5 V
